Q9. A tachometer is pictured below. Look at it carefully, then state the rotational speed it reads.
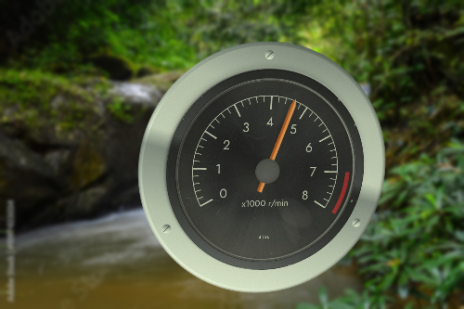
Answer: 4600 rpm
